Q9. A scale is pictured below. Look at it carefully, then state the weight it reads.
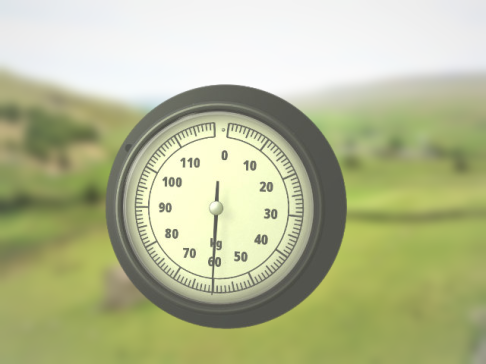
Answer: 60 kg
